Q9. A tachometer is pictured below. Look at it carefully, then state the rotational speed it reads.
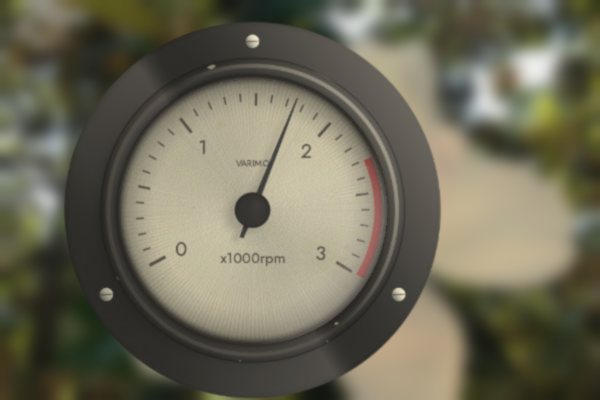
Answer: 1750 rpm
